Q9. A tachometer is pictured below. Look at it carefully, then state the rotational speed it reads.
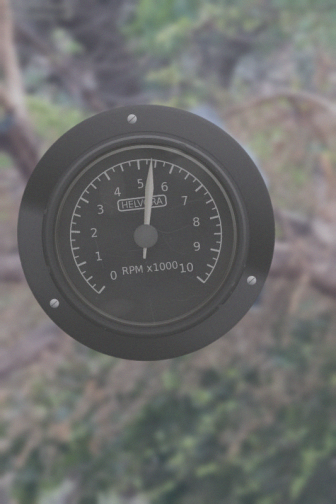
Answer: 5375 rpm
